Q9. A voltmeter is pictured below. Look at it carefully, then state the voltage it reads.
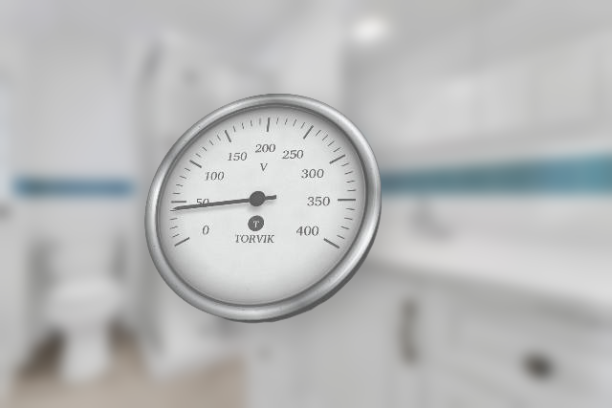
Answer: 40 V
